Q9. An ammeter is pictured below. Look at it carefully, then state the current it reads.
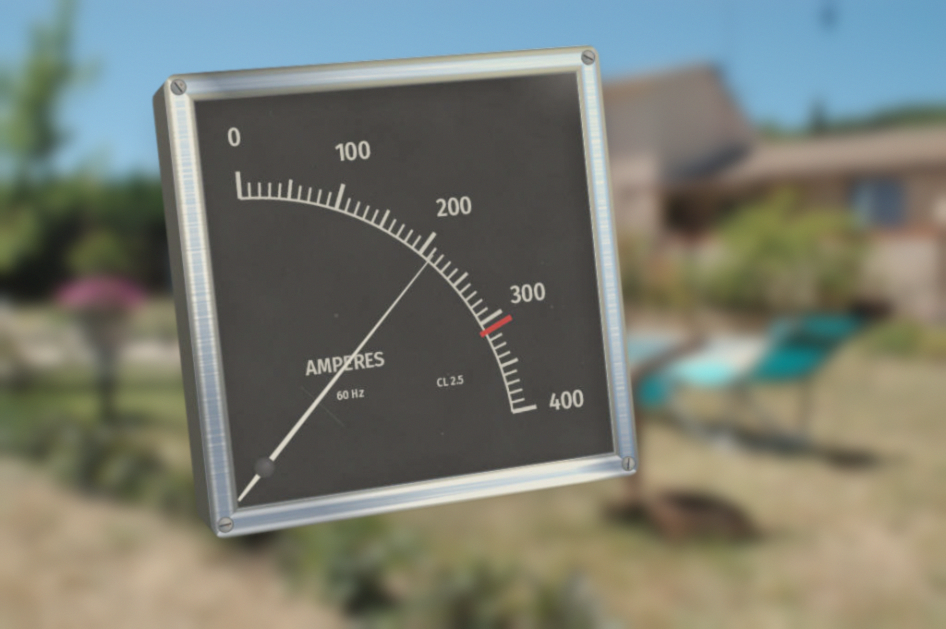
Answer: 210 A
